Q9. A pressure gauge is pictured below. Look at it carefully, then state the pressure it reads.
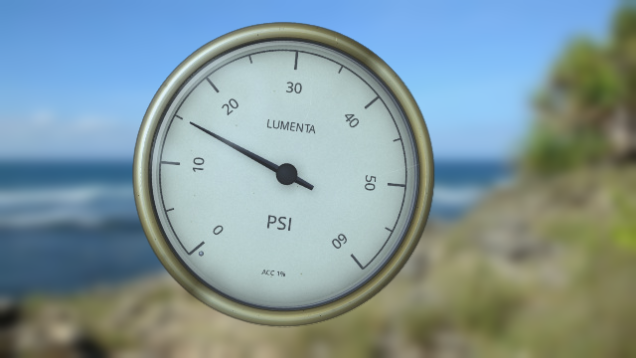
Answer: 15 psi
